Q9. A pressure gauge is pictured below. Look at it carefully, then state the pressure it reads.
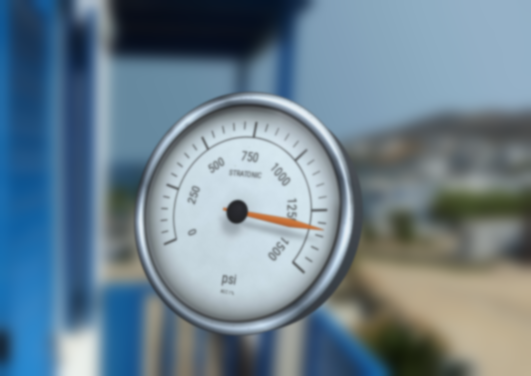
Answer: 1325 psi
